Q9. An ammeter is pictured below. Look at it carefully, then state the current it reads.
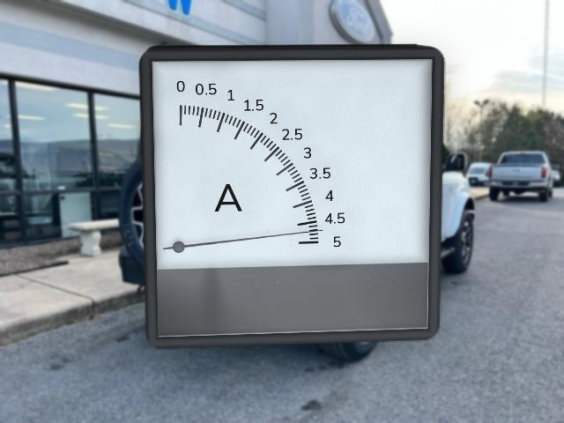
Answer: 4.7 A
